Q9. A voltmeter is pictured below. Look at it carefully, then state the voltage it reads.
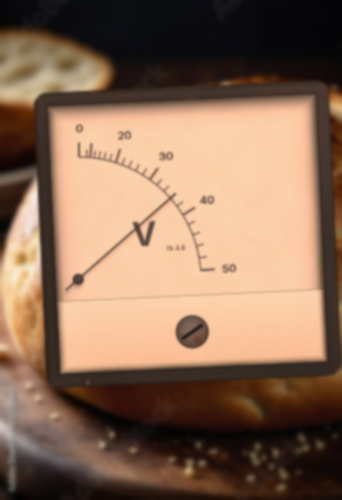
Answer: 36 V
